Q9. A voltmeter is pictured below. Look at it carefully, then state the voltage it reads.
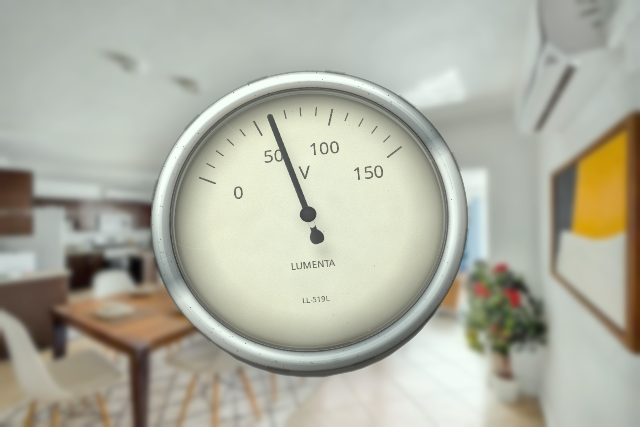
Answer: 60 V
